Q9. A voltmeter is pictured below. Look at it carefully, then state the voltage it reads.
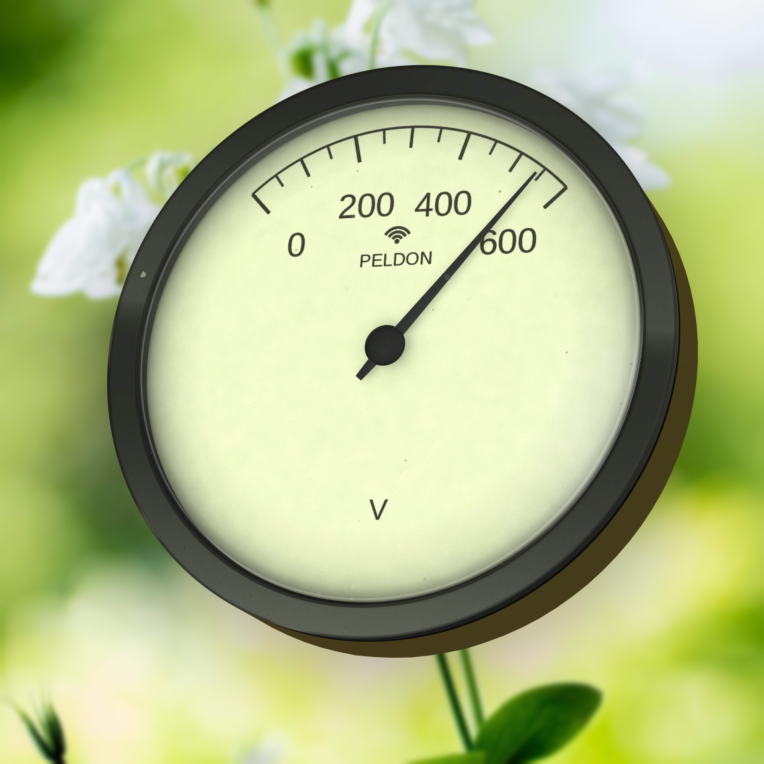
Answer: 550 V
